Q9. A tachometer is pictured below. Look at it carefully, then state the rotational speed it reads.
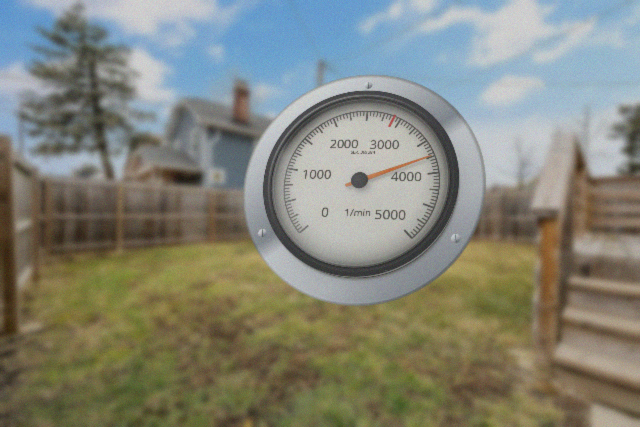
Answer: 3750 rpm
